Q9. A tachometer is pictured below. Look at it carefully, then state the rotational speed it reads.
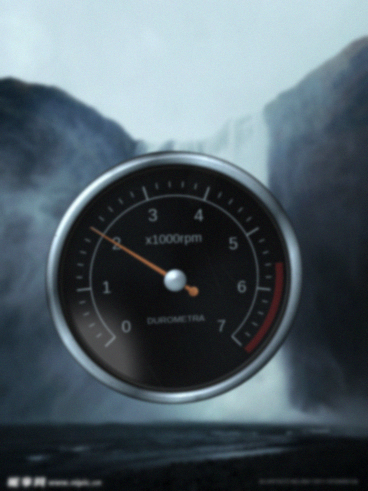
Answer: 2000 rpm
